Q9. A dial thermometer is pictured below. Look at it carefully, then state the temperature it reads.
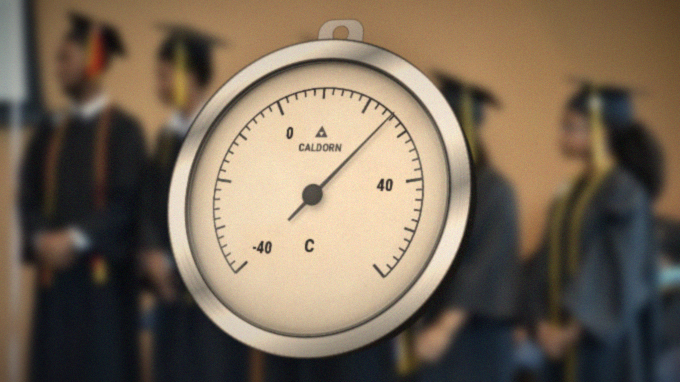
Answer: 26 °C
